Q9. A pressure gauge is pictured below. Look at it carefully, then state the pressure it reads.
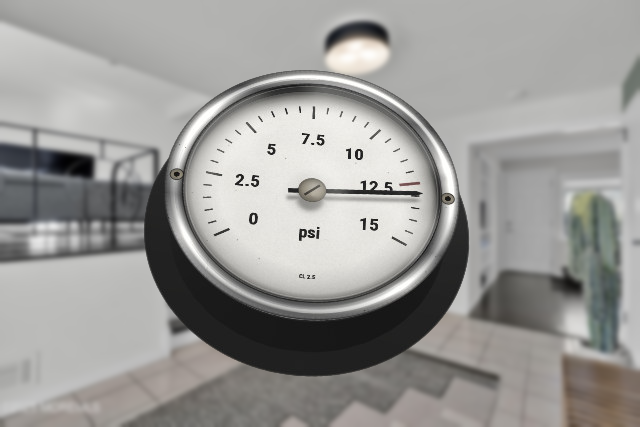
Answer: 13 psi
